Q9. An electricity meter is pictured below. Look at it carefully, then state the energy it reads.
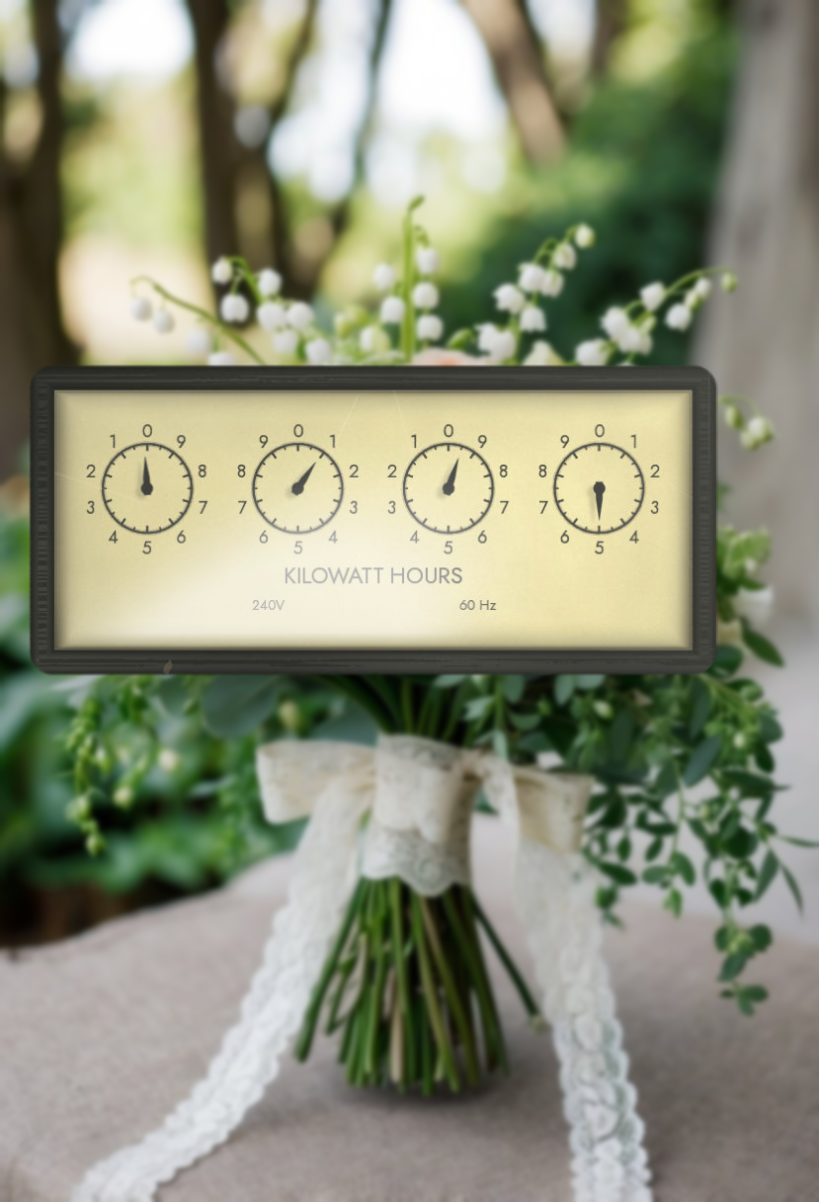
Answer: 95 kWh
